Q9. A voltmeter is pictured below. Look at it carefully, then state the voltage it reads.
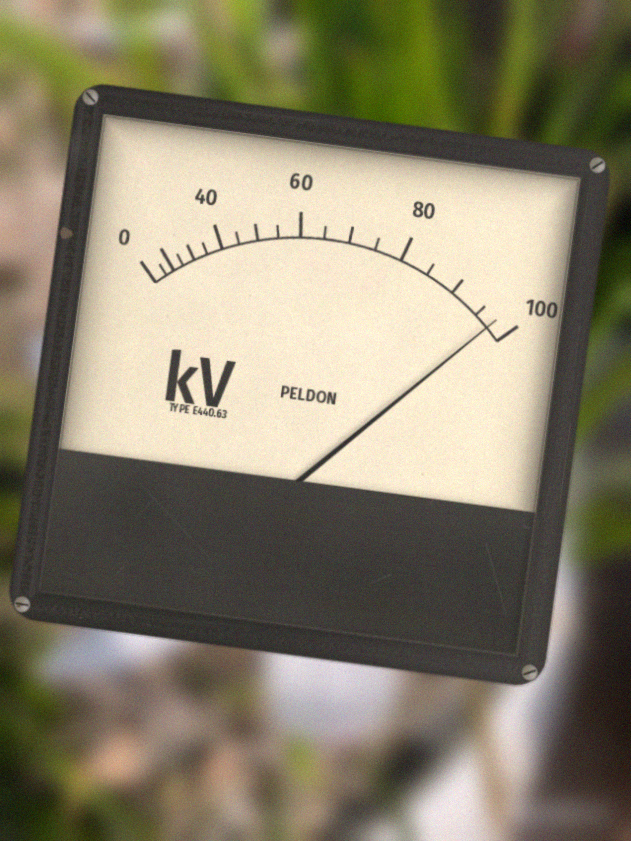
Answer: 97.5 kV
